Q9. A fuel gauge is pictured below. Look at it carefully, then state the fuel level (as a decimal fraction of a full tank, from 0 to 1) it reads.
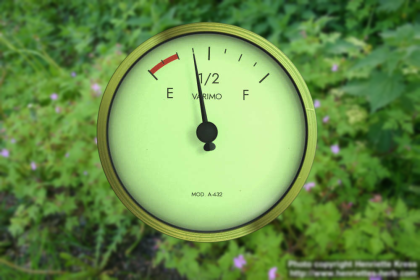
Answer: 0.375
